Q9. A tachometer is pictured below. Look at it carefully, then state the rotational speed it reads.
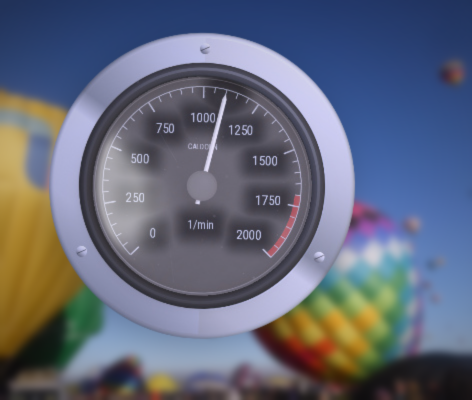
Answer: 1100 rpm
